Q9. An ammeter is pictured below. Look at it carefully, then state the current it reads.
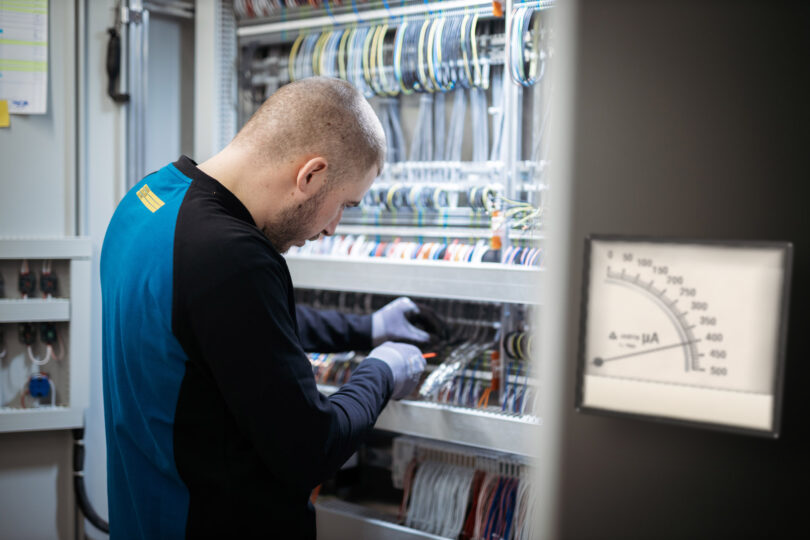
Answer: 400 µA
